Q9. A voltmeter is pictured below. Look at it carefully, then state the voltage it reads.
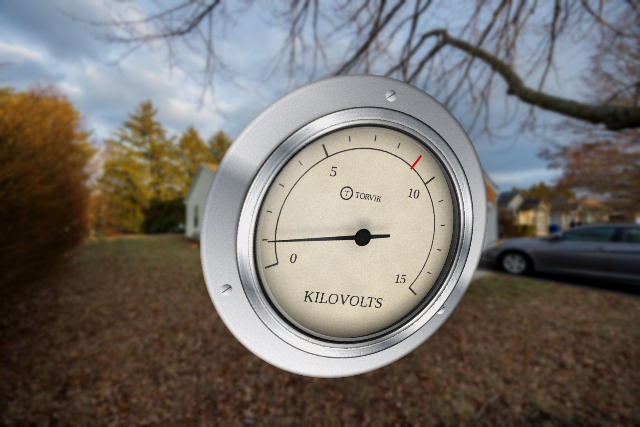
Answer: 1 kV
